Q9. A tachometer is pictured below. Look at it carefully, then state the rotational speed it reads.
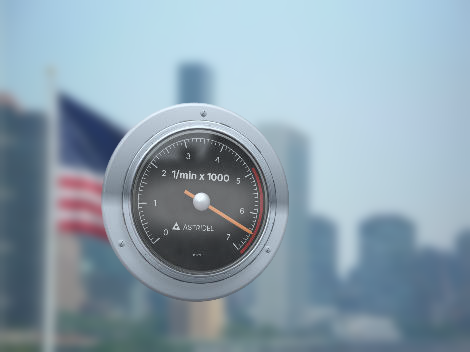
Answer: 6500 rpm
